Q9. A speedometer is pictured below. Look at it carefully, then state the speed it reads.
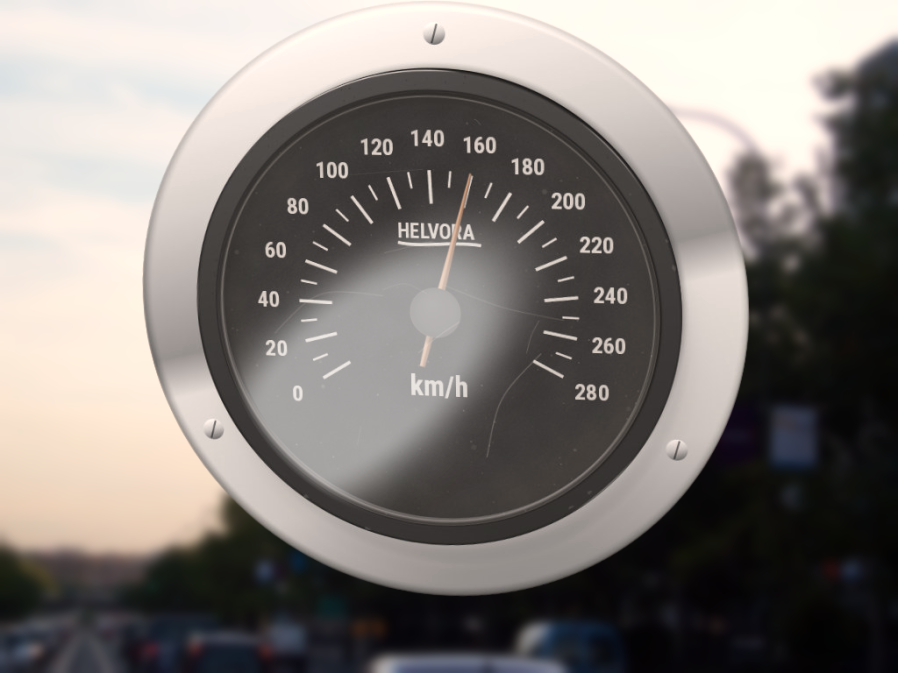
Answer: 160 km/h
